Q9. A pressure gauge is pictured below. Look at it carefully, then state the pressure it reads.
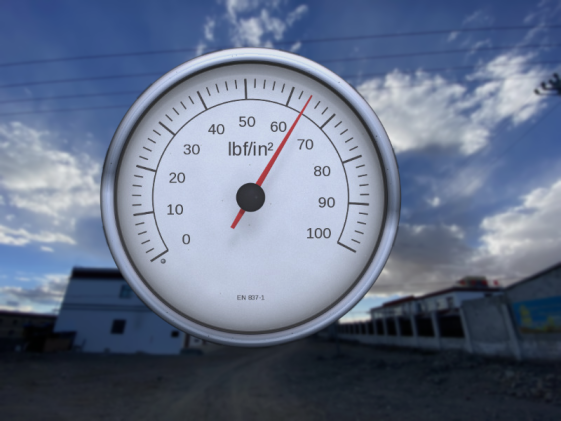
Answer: 64 psi
